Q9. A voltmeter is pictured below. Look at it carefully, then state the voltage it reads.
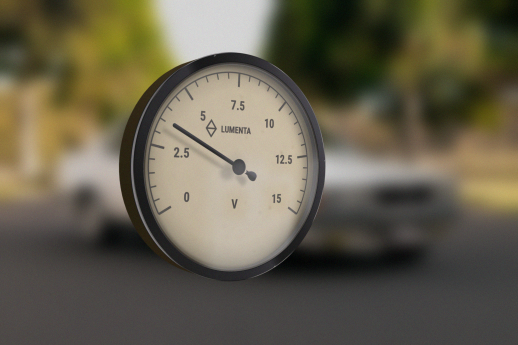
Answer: 3.5 V
